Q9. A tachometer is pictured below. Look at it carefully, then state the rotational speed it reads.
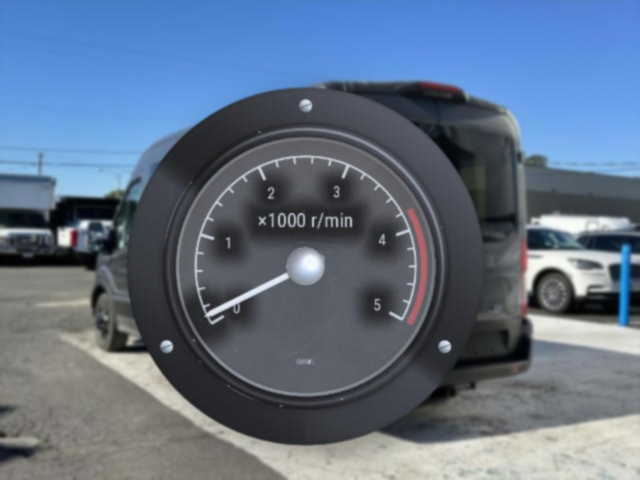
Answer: 100 rpm
